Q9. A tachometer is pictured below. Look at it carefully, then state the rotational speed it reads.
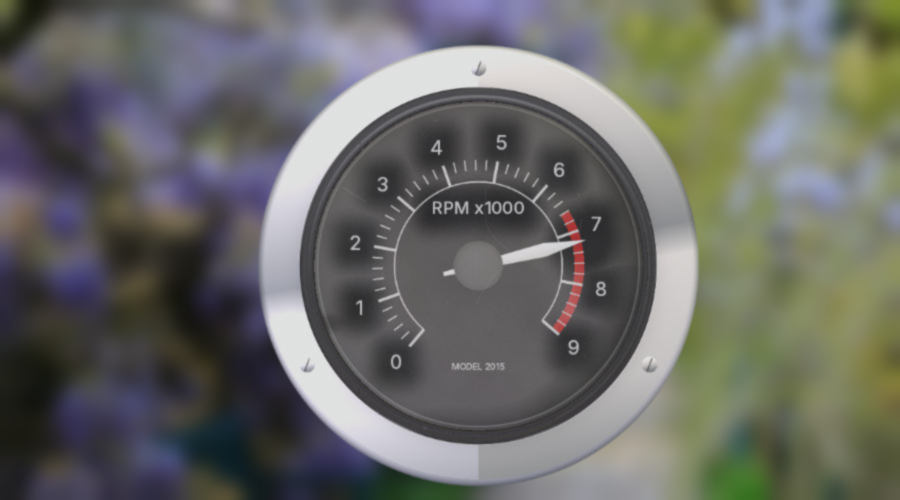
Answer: 7200 rpm
